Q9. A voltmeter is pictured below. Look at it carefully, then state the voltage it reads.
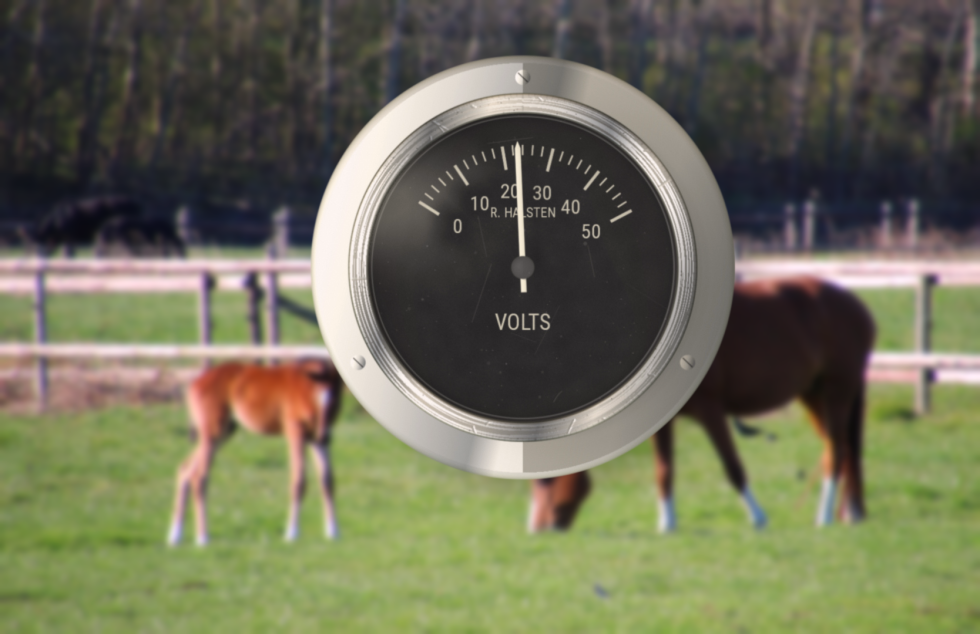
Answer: 23 V
